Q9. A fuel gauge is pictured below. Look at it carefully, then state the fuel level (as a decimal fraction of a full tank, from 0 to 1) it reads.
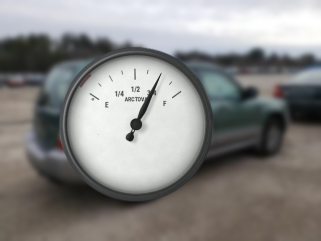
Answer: 0.75
